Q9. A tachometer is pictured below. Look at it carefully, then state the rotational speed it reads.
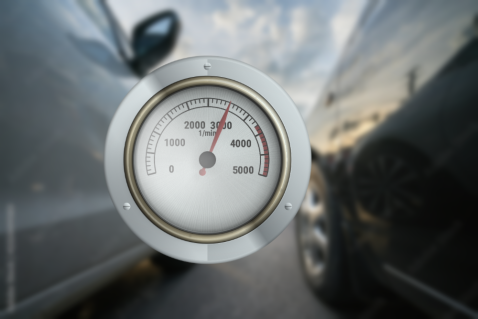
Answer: 3000 rpm
